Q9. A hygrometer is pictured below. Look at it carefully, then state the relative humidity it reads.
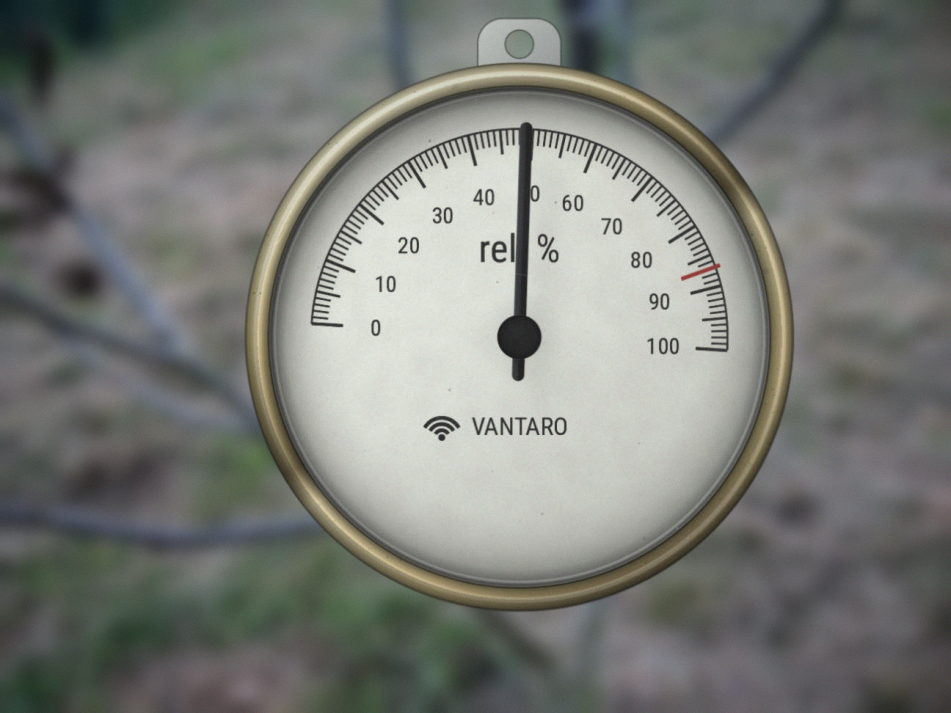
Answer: 49 %
